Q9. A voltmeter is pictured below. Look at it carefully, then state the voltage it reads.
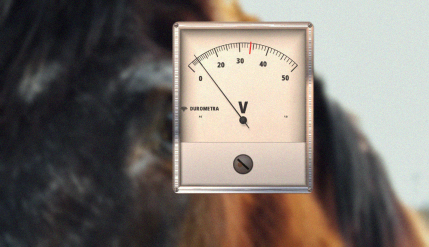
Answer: 10 V
